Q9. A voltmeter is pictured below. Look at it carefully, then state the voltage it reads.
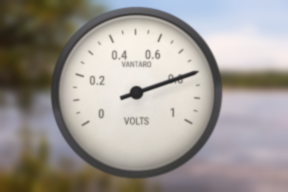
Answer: 0.8 V
